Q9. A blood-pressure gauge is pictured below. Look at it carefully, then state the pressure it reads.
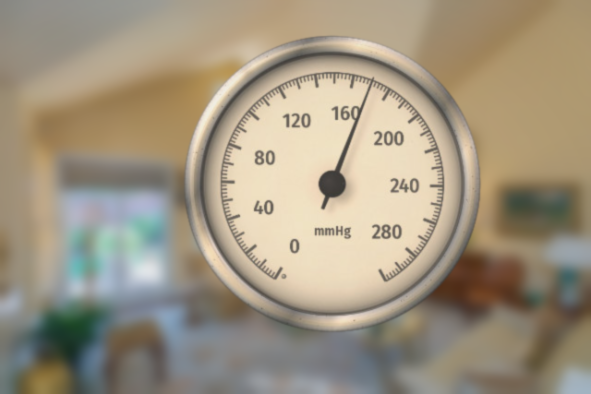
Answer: 170 mmHg
